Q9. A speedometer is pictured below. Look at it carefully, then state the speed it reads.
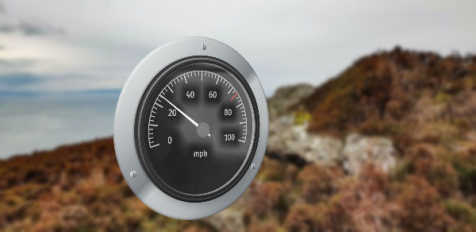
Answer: 24 mph
